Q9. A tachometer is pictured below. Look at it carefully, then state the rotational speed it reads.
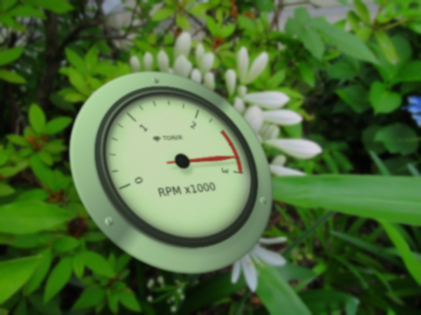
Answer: 2800 rpm
